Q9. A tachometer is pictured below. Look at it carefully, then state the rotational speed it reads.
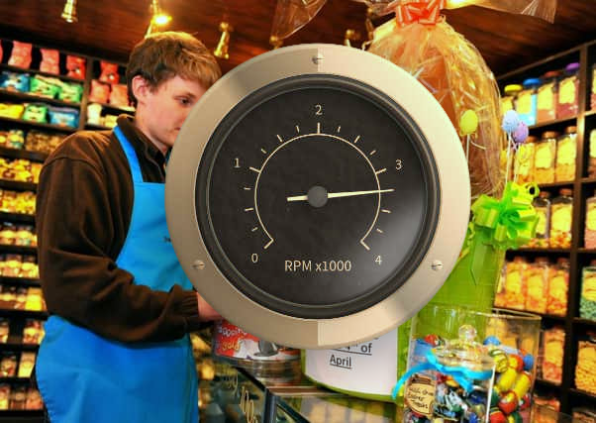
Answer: 3250 rpm
